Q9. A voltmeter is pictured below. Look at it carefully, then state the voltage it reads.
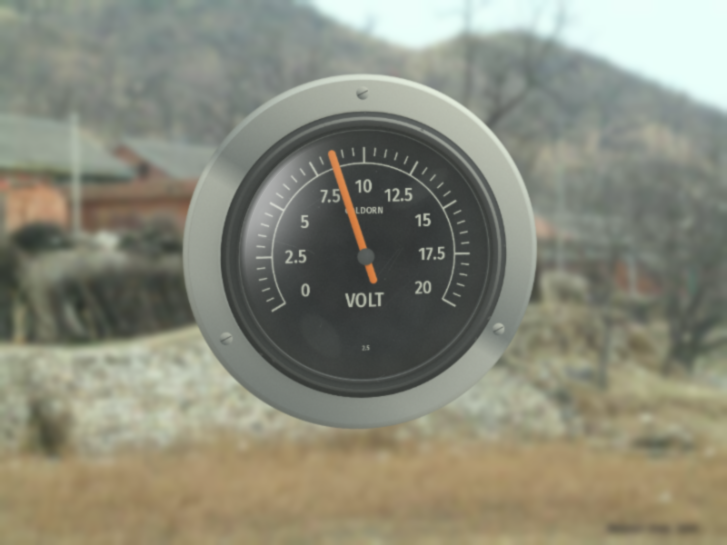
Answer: 8.5 V
